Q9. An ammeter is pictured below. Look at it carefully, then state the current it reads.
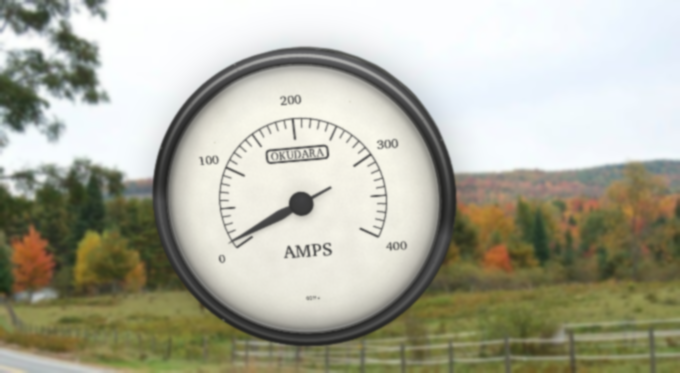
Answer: 10 A
